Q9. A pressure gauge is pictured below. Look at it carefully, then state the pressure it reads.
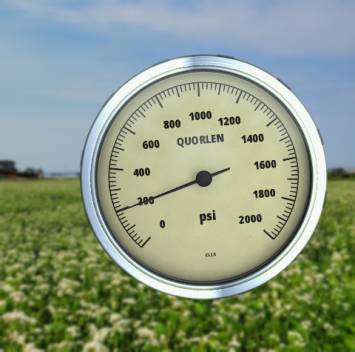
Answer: 200 psi
